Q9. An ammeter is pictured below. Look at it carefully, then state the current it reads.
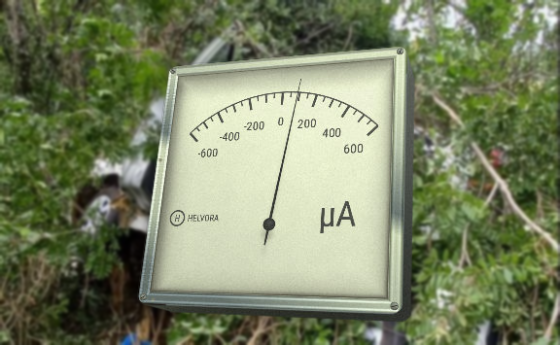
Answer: 100 µA
